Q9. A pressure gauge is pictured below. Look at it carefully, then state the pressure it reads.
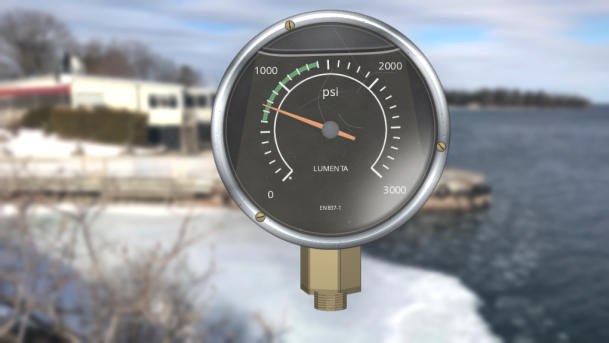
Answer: 750 psi
